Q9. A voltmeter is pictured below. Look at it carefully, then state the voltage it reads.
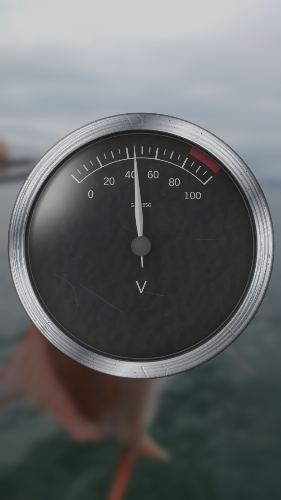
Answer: 45 V
